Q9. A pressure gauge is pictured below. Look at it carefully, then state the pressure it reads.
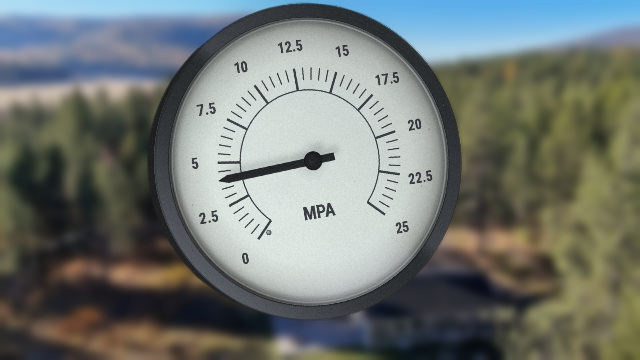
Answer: 4 MPa
